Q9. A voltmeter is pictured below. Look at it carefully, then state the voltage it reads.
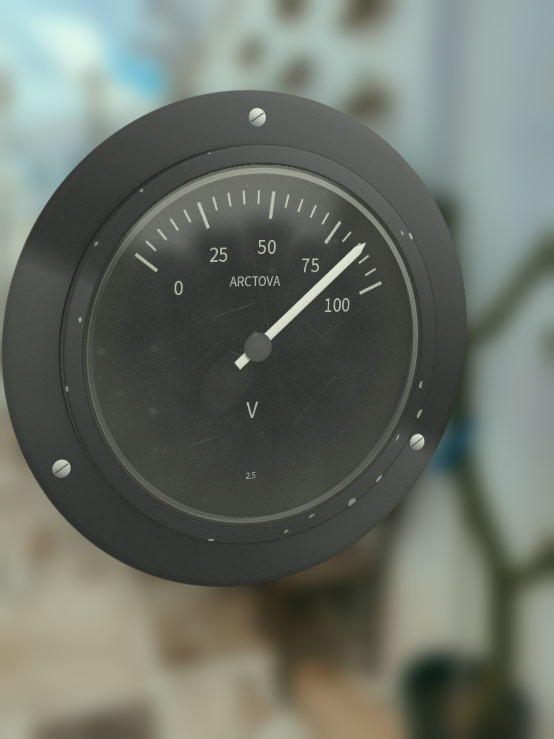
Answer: 85 V
